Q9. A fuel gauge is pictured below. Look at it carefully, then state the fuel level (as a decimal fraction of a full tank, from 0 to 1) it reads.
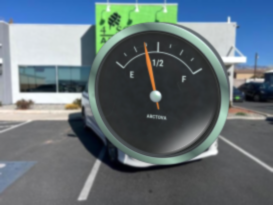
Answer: 0.375
